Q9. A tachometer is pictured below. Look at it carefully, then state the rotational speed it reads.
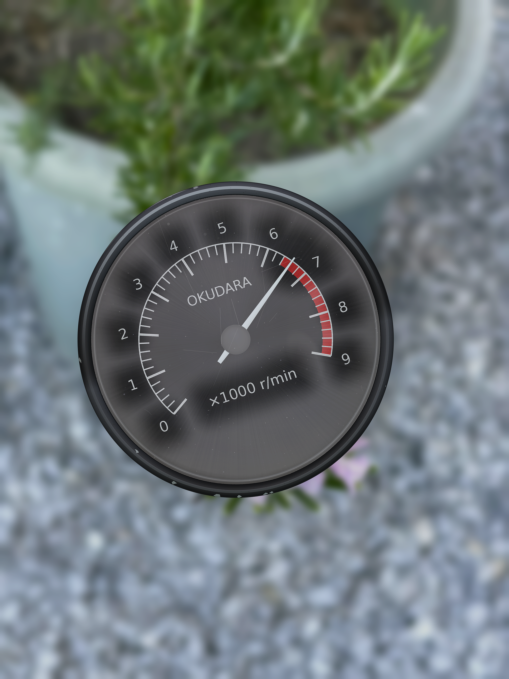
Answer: 6600 rpm
